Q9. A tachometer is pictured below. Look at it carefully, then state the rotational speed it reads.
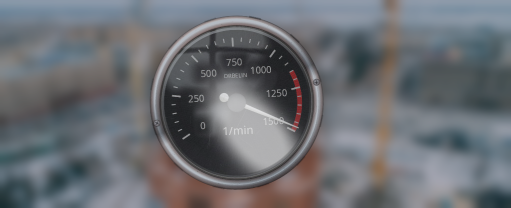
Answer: 1475 rpm
